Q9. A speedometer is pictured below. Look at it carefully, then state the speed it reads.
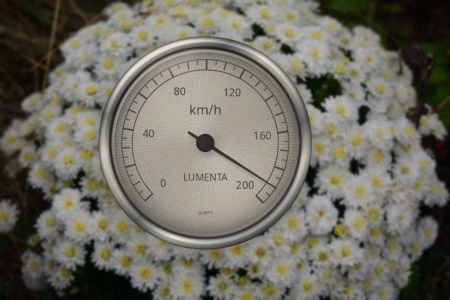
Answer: 190 km/h
